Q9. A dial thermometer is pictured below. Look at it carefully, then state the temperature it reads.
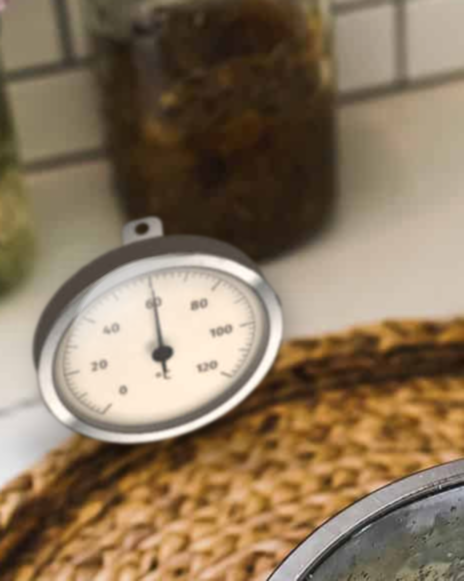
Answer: 60 °C
